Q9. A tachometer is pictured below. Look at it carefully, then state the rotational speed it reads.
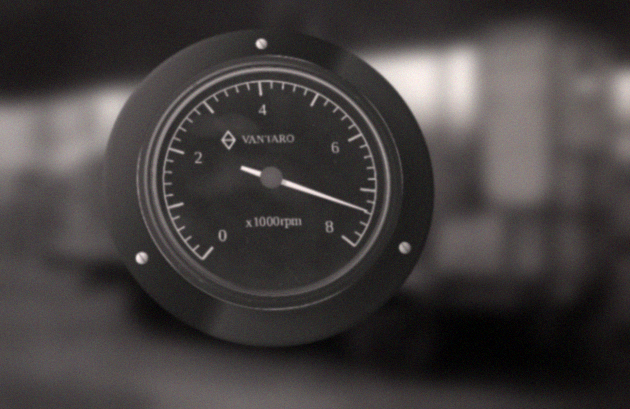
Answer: 7400 rpm
